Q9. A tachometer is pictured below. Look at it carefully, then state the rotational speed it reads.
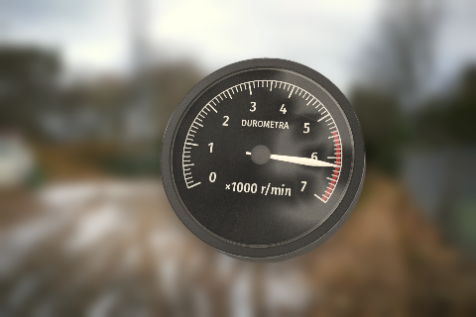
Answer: 6200 rpm
